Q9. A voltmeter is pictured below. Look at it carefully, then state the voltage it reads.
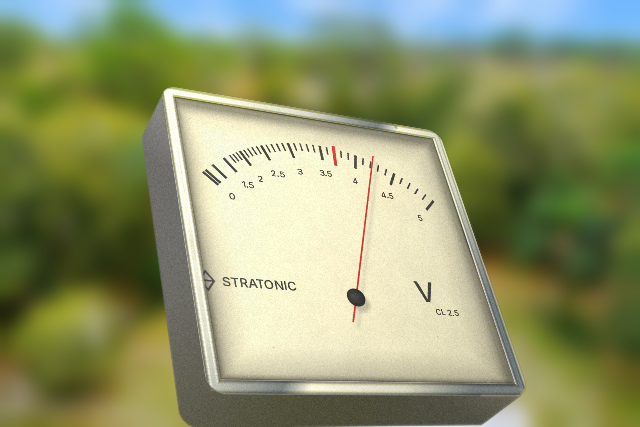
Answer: 4.2 V
